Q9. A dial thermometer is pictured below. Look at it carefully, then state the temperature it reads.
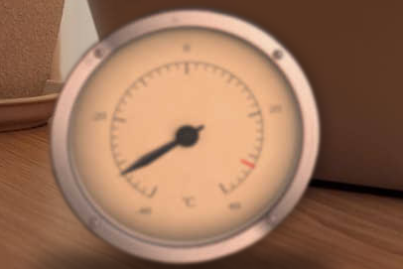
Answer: -32 °C
